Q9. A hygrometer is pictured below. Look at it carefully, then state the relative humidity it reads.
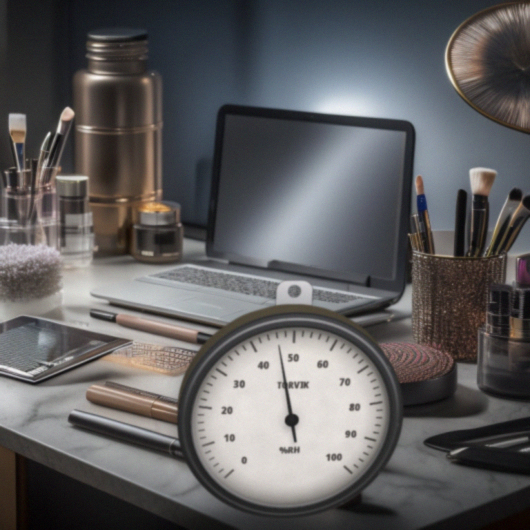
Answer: 46 %
